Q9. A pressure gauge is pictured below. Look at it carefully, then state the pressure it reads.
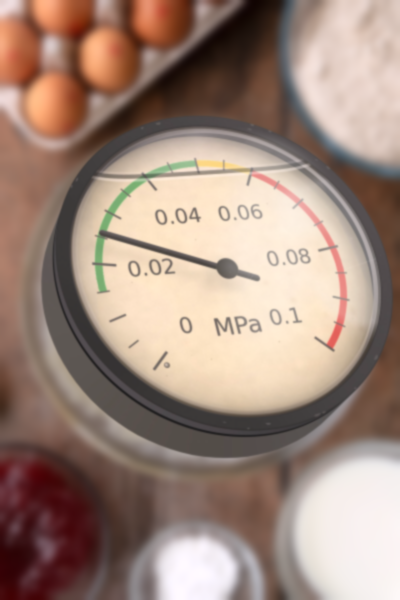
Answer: 0.025 MPa
